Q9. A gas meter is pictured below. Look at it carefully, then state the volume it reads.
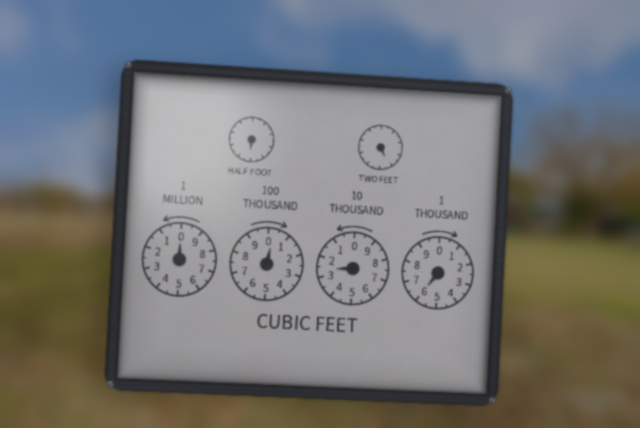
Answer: 2600 ft³
